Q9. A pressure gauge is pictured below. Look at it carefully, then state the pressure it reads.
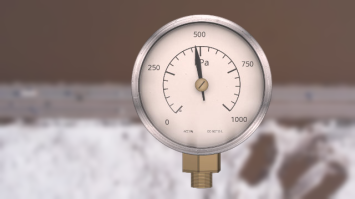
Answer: 475 kPa
